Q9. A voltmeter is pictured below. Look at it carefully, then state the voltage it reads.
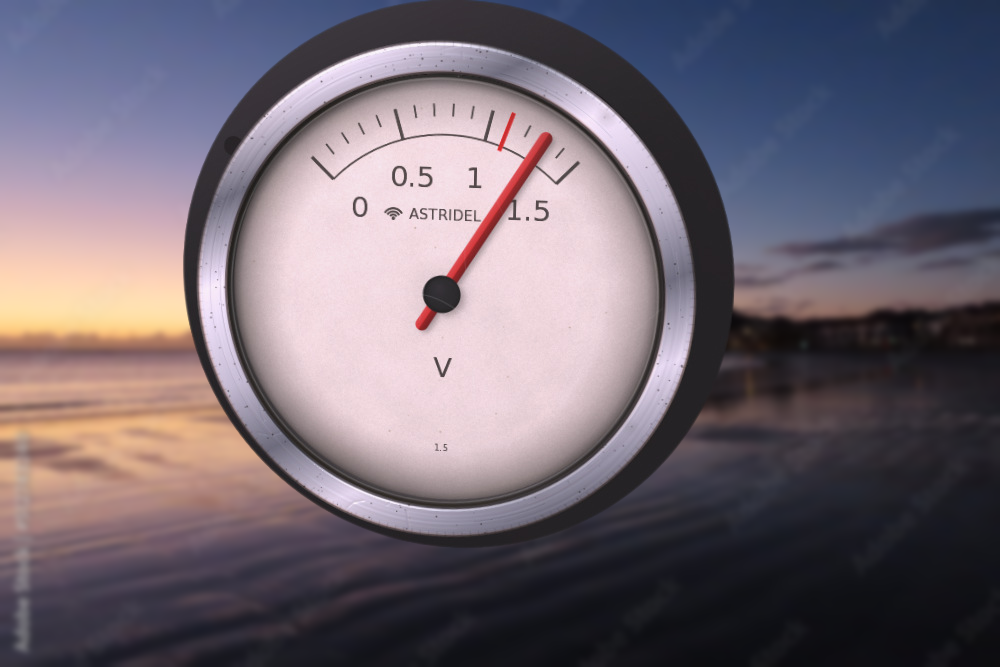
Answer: 1.3 V
